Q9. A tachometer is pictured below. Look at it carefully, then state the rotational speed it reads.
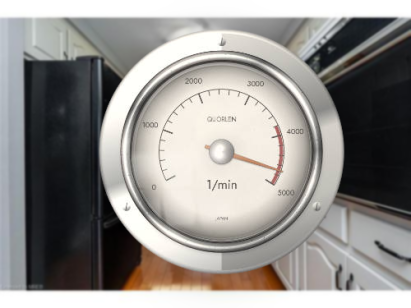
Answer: 4700 rpm
